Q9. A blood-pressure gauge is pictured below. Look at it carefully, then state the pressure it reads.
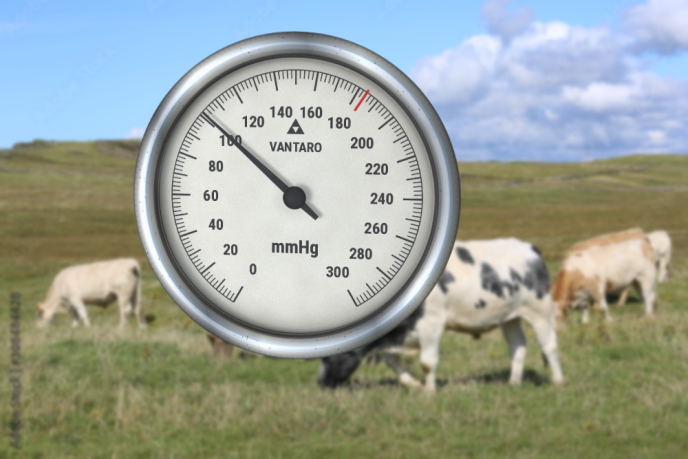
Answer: 102 mmHg
